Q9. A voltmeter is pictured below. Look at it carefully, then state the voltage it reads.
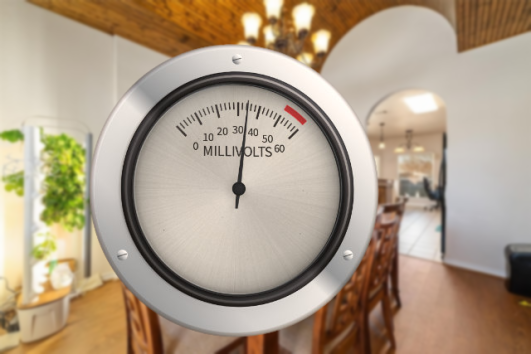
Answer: 34 mV
